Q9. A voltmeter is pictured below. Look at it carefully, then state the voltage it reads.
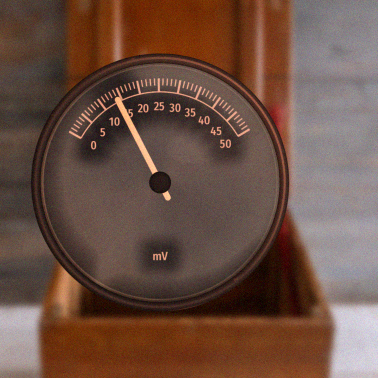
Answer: 14 mV
